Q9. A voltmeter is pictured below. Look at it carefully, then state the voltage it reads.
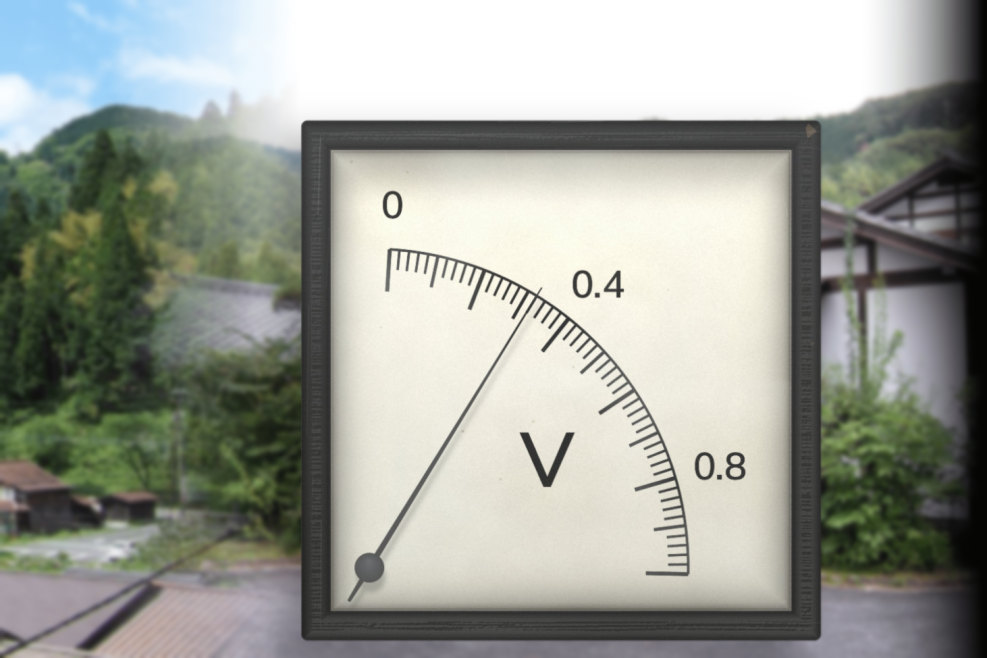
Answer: 0.32 V
